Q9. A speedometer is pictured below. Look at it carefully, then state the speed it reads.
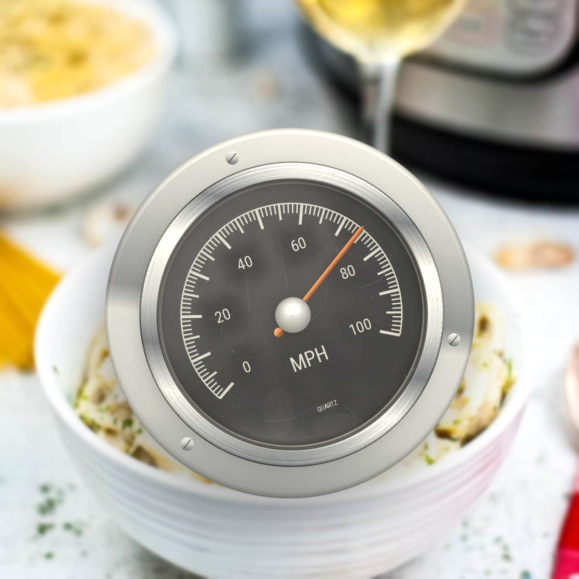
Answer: 74 mph
